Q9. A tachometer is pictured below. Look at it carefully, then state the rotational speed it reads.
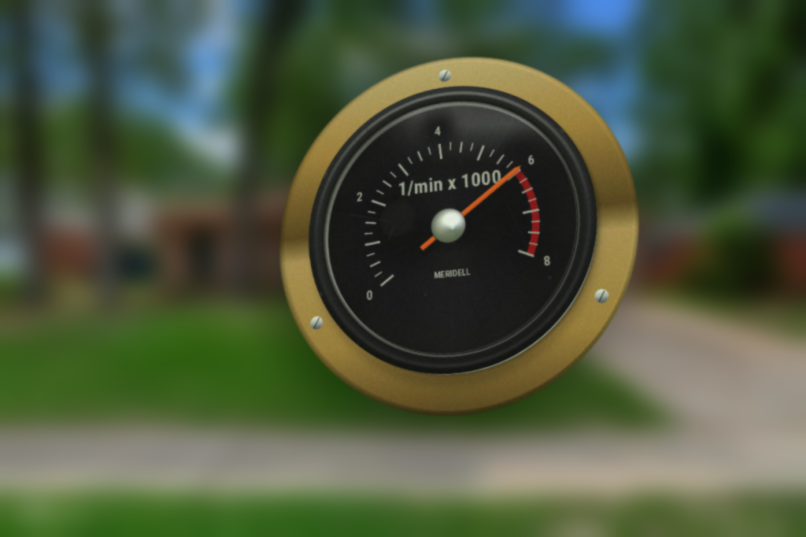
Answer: 6000 rpm
